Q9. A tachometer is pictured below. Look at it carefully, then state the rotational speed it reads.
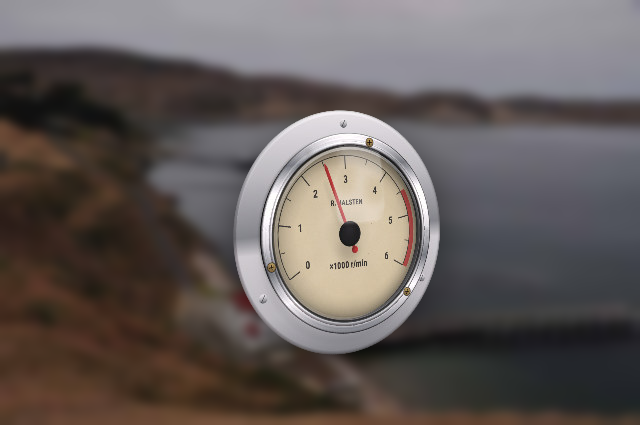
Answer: 2500 rpm
